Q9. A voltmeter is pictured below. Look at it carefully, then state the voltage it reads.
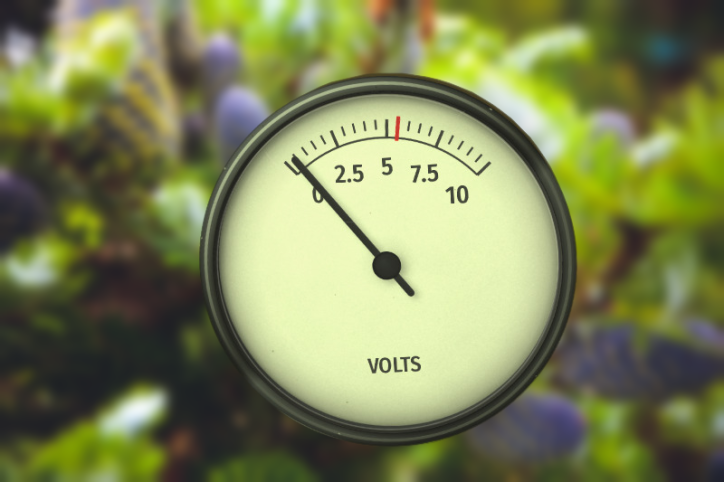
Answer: 0.5 V
